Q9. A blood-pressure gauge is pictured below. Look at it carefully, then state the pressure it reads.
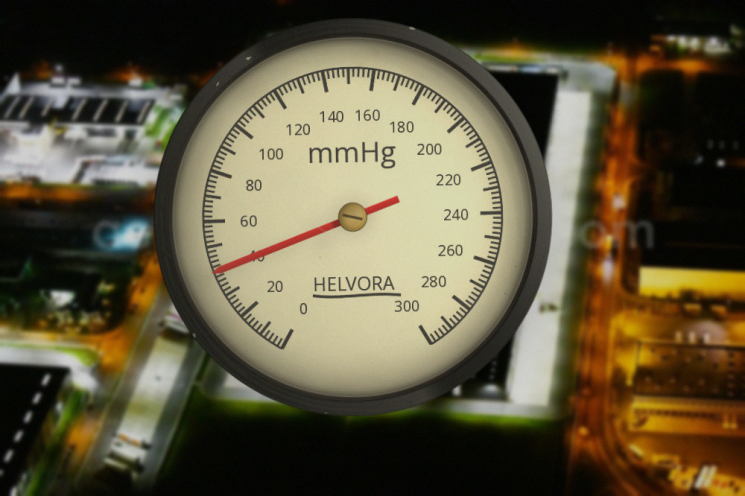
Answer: 40 mmHg
